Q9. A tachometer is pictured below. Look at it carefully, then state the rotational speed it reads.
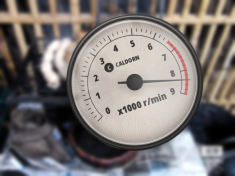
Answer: 8400 rpm
